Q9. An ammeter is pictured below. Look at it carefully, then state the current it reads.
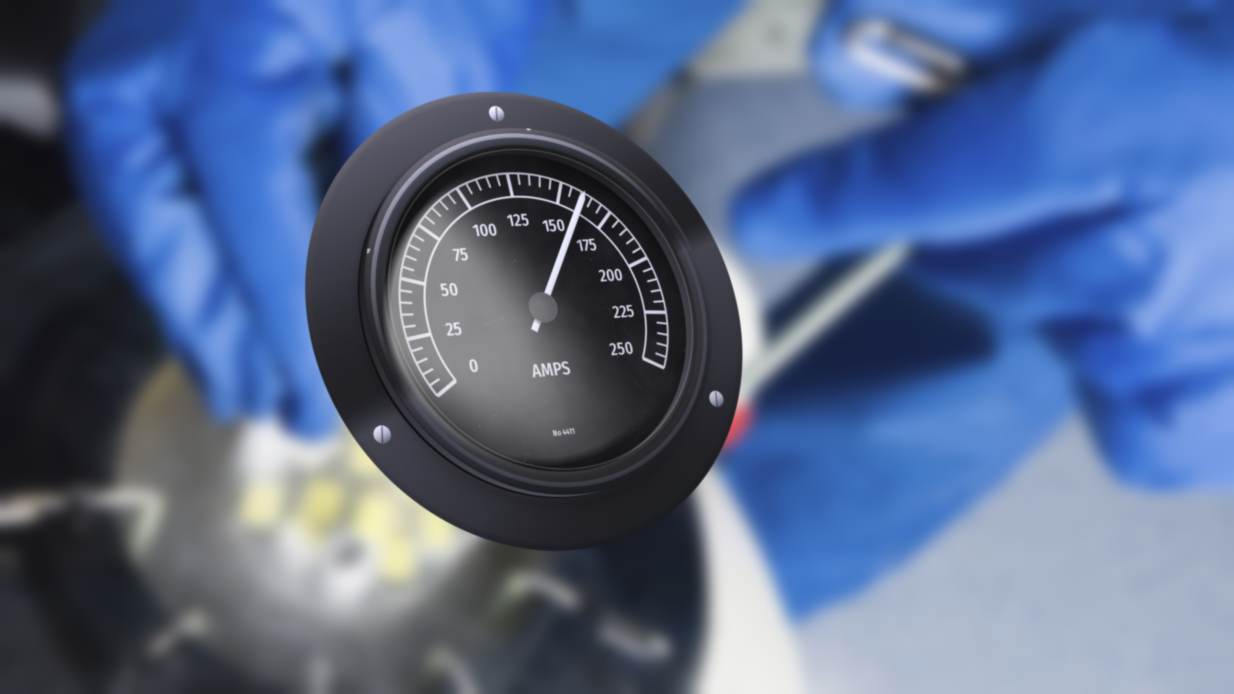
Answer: 160 A
